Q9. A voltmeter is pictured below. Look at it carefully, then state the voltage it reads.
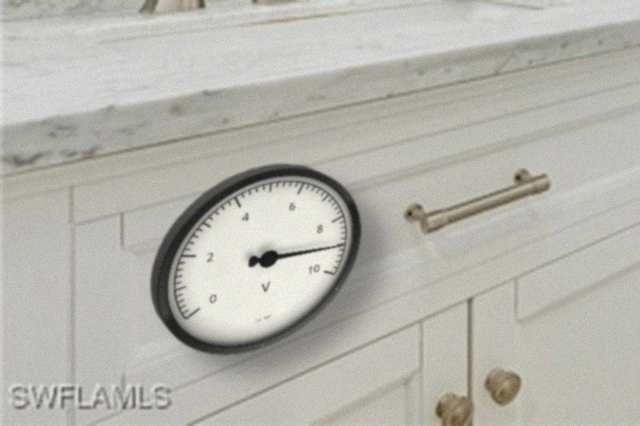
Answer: 9 V
